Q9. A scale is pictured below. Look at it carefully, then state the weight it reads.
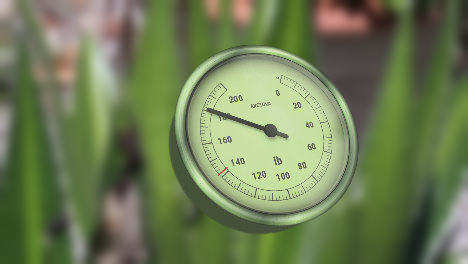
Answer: 180 lb
